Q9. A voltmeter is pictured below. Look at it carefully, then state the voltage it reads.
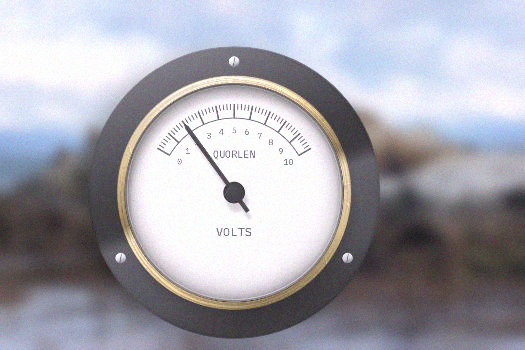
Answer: 2 V
